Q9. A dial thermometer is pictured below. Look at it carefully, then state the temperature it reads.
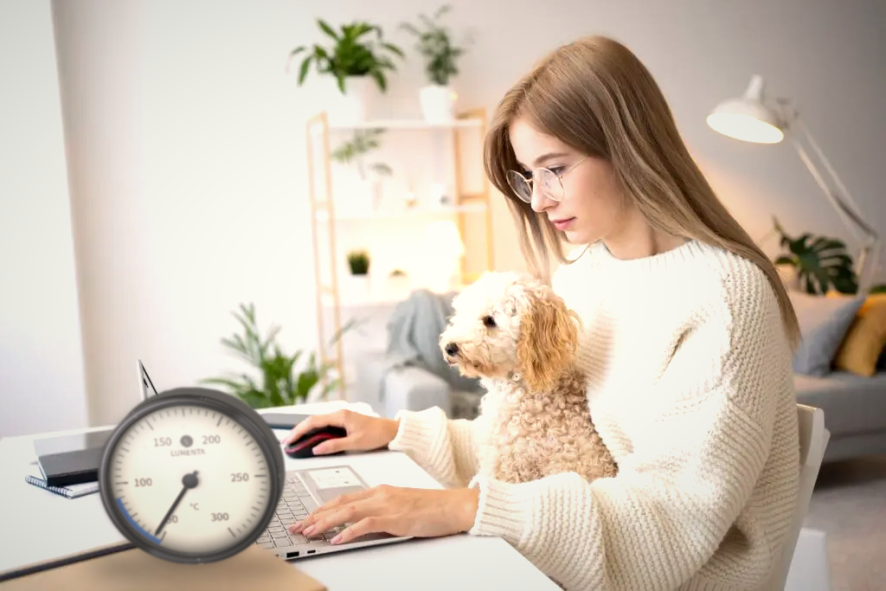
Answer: 55 °C
